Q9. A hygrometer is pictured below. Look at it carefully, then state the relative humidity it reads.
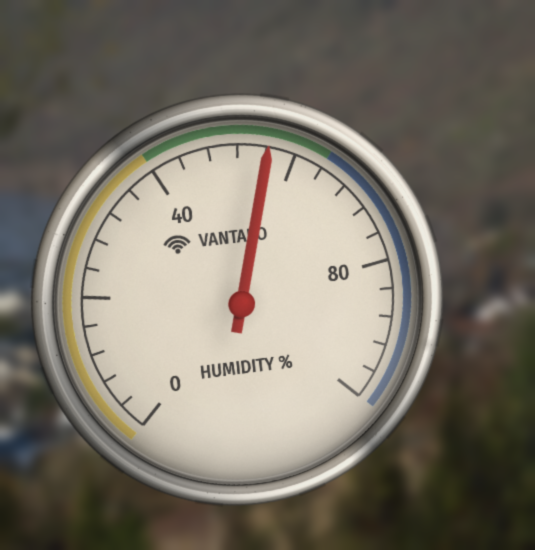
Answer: 56 %
